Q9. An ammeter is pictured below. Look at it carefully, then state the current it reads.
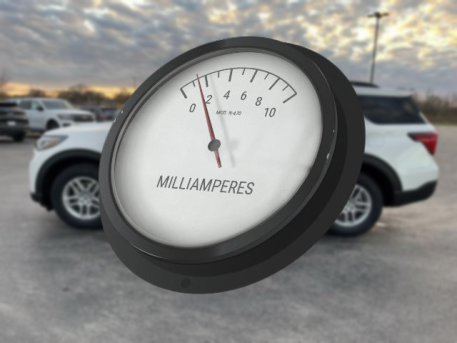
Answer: 1.5 mA
